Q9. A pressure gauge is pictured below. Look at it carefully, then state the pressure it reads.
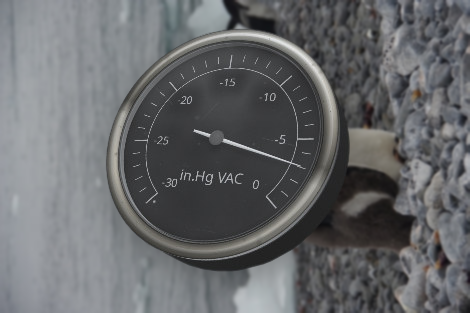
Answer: -3 inHg
